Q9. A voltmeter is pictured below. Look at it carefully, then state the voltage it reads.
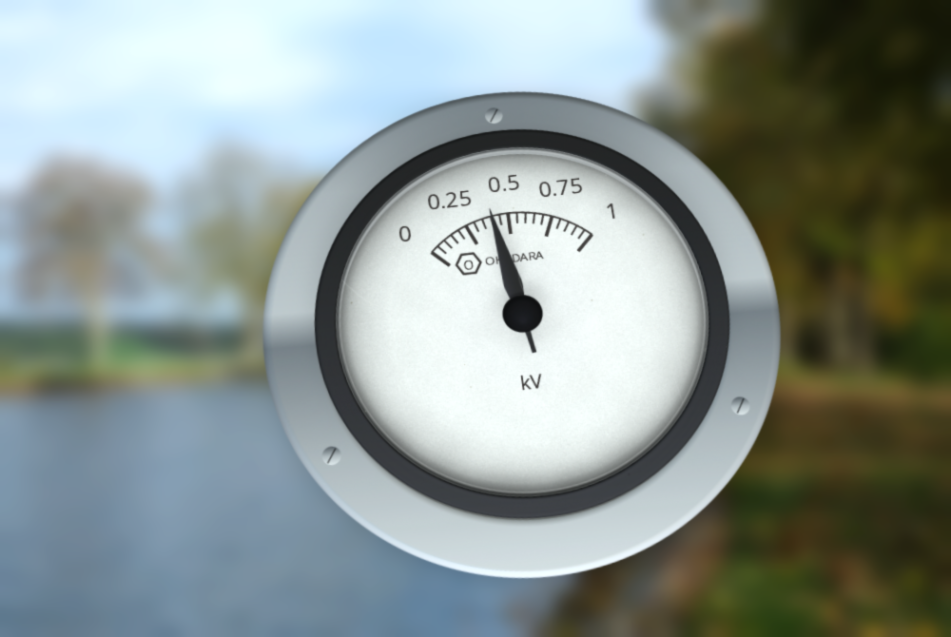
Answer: 0.4 kV
